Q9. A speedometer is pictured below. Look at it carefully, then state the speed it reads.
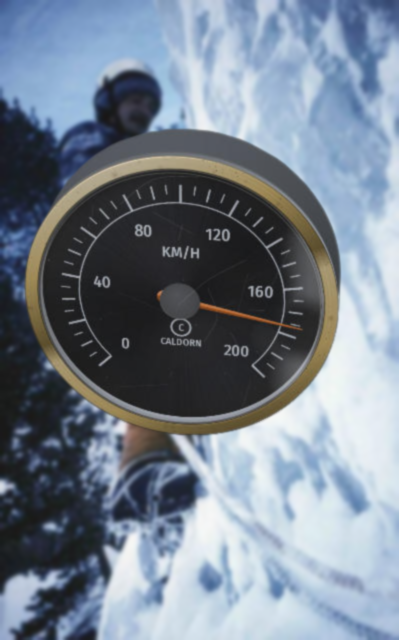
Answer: 175 km/h
